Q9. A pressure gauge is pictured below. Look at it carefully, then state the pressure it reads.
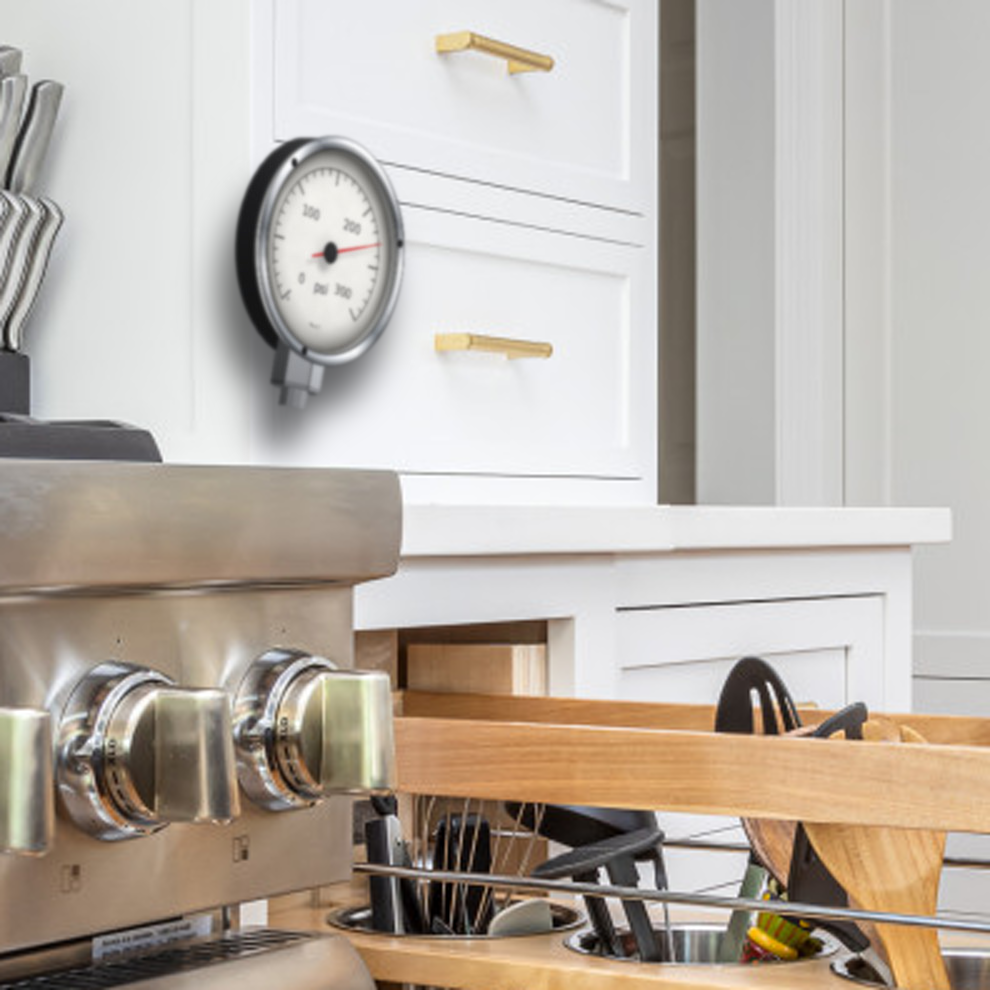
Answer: 230 psi
